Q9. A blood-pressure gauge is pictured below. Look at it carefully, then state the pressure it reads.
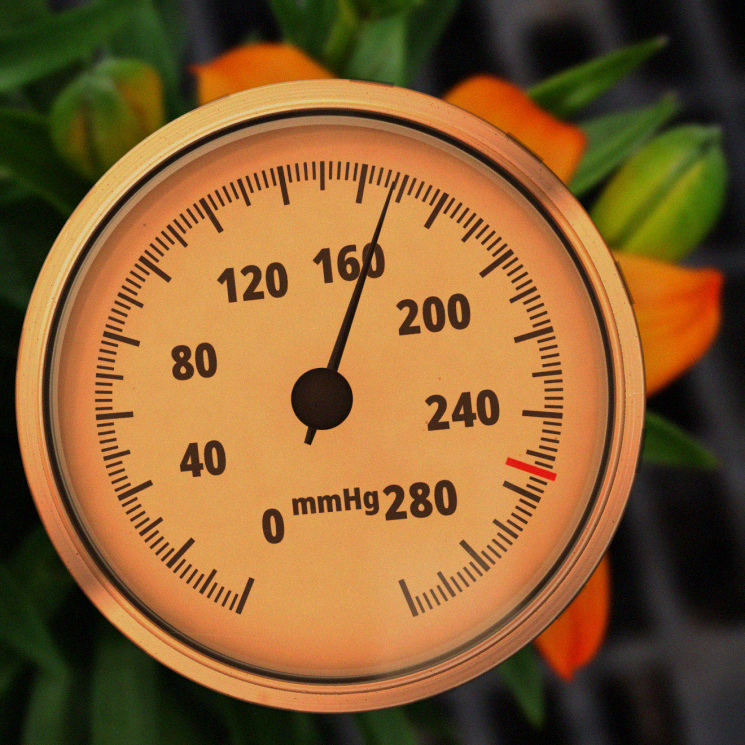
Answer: 168 mmHg
